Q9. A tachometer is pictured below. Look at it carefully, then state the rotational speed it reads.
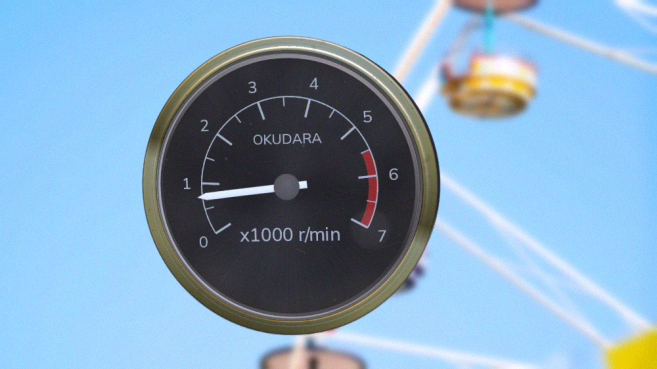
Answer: 750 rpm
